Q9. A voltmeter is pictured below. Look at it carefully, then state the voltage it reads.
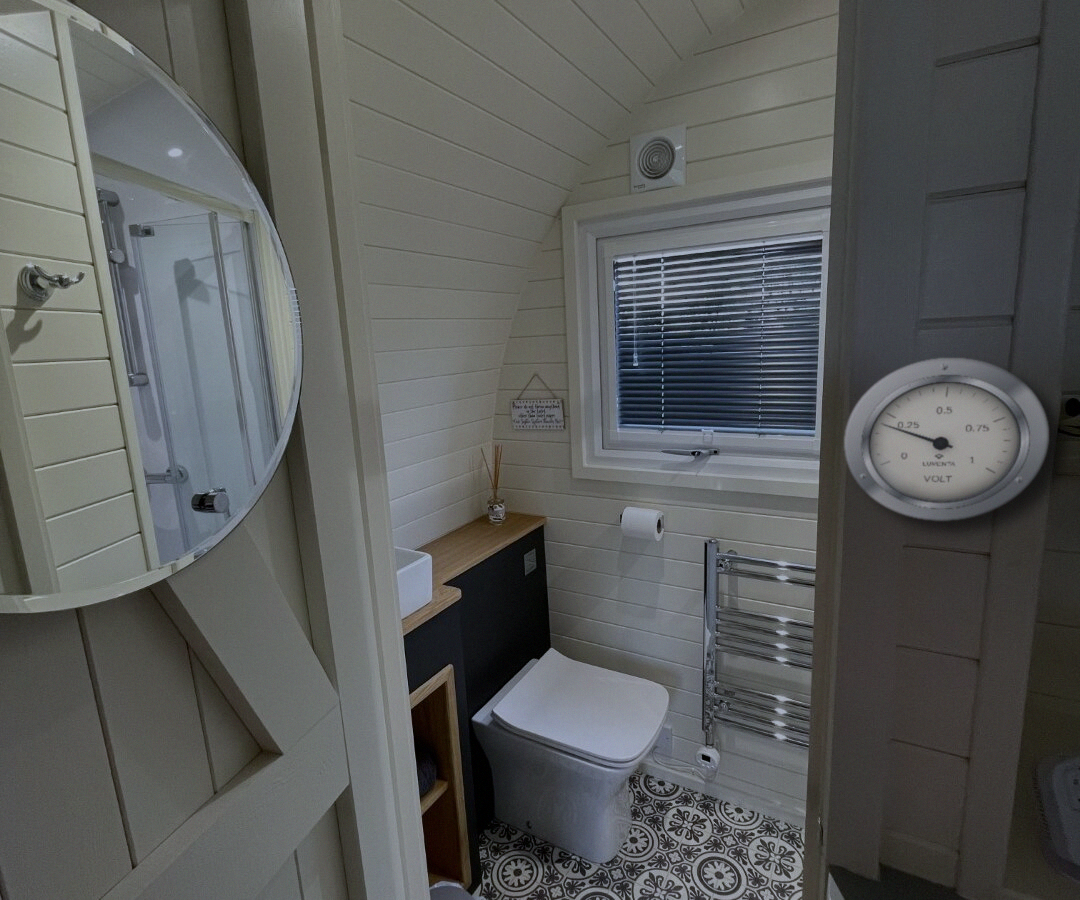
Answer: 0.2 V
